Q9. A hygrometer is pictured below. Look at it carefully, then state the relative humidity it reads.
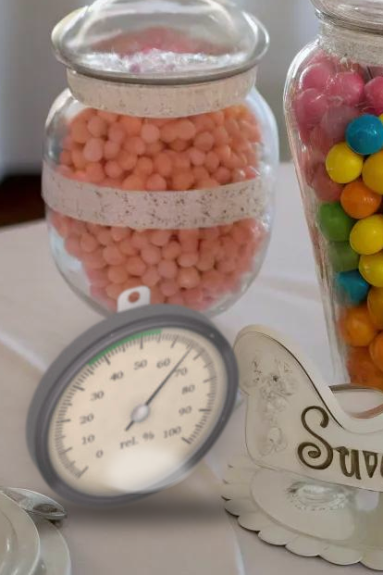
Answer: 65 %
